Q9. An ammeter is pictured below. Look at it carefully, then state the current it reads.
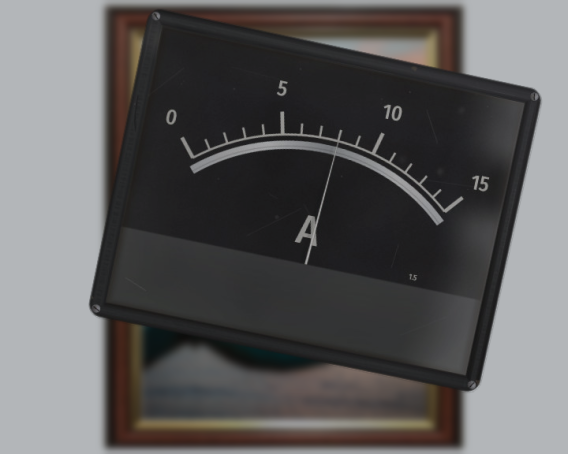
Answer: 8 A
